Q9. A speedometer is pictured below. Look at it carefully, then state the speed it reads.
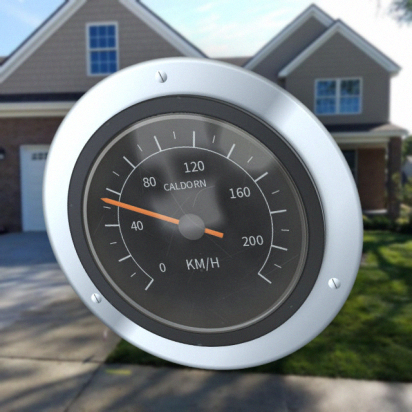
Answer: 55 km/h
